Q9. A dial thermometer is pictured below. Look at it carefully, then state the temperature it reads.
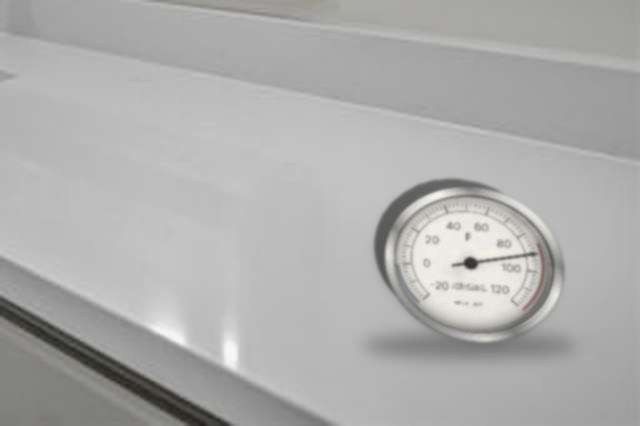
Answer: 90 °F
